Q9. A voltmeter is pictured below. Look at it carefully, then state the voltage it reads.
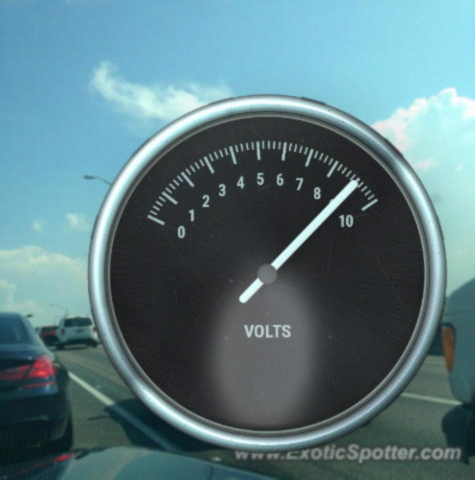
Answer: 9 V
